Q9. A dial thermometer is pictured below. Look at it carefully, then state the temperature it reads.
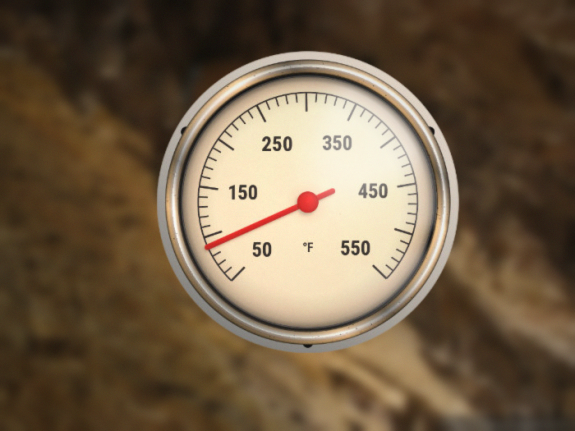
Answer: 90 °F
